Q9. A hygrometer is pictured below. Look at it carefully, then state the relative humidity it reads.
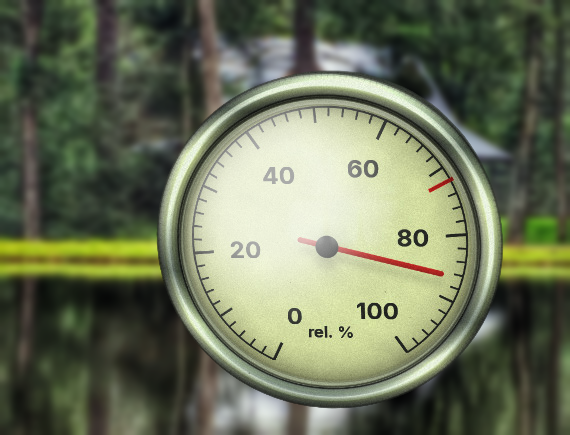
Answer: 86 %
